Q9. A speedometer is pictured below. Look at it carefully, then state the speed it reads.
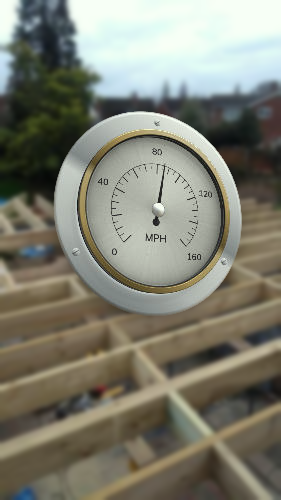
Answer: 85 mph
